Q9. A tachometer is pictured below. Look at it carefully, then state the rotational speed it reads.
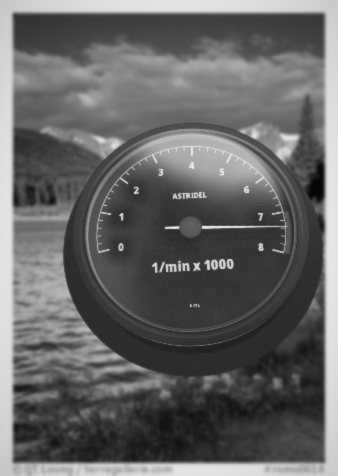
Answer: 7400 rpm
